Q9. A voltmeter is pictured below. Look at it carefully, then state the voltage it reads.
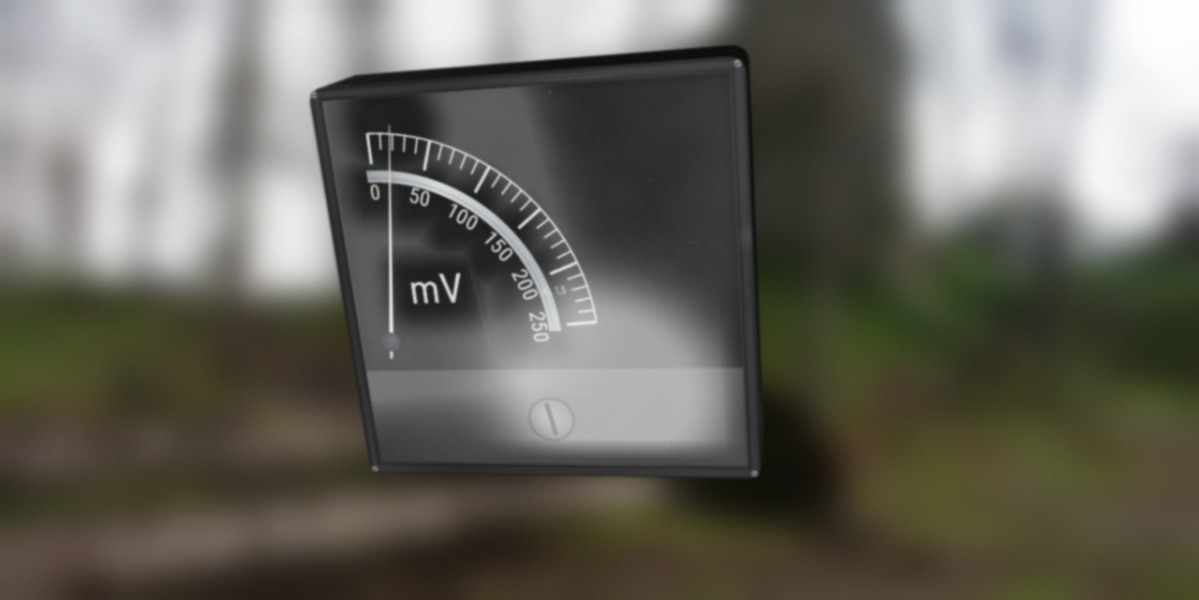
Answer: 20 mV
